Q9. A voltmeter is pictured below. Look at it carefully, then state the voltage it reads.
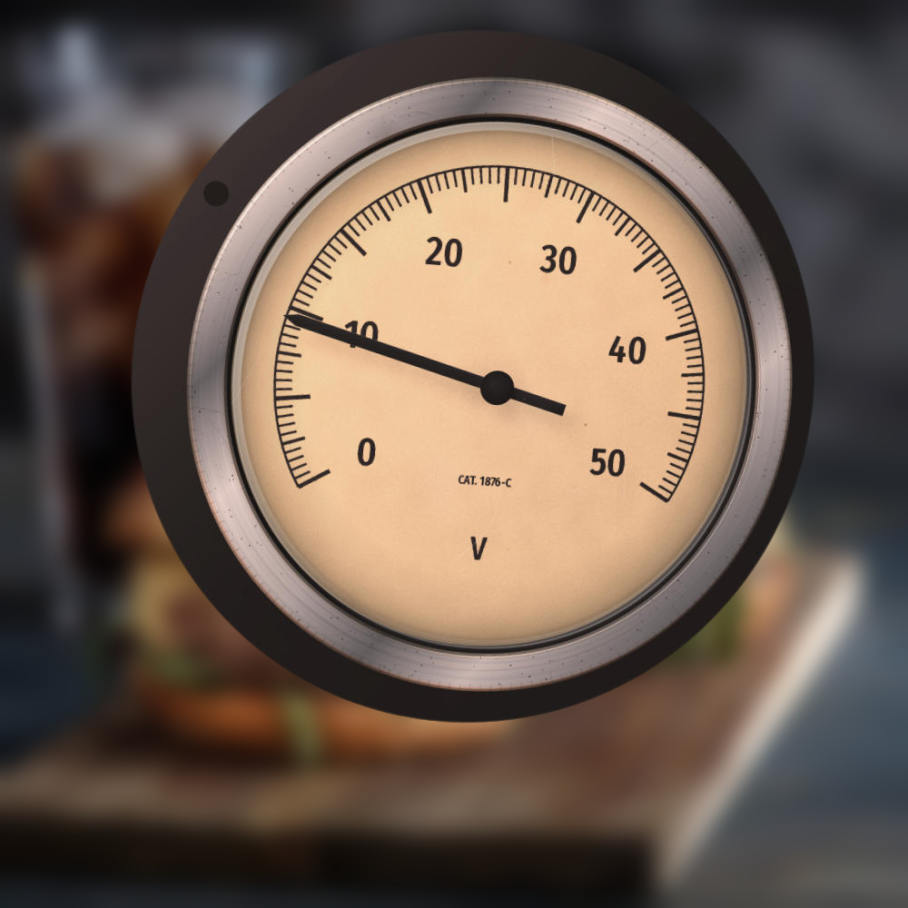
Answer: 9.5 V
